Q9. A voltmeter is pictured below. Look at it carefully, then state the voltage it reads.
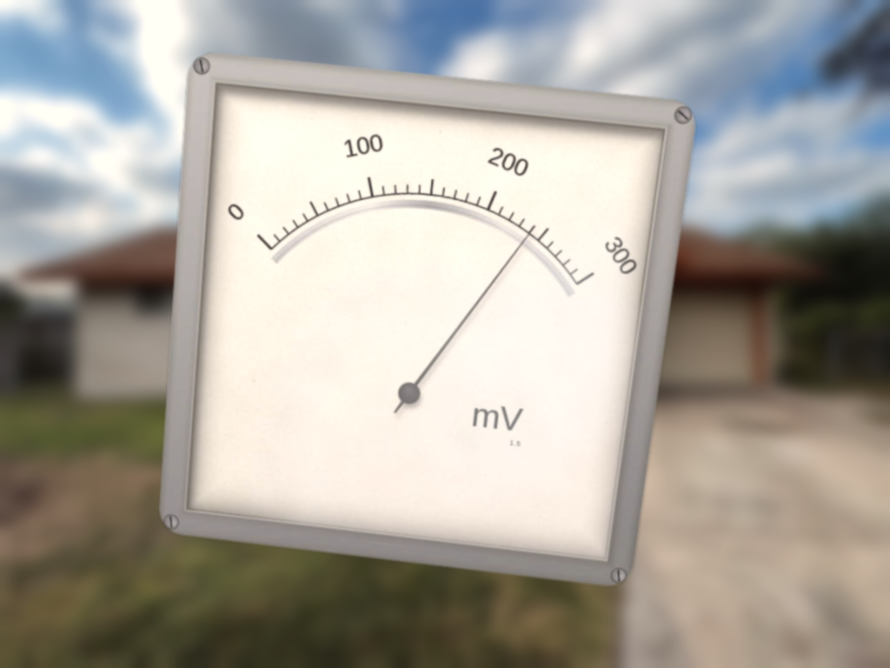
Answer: 240 mV
